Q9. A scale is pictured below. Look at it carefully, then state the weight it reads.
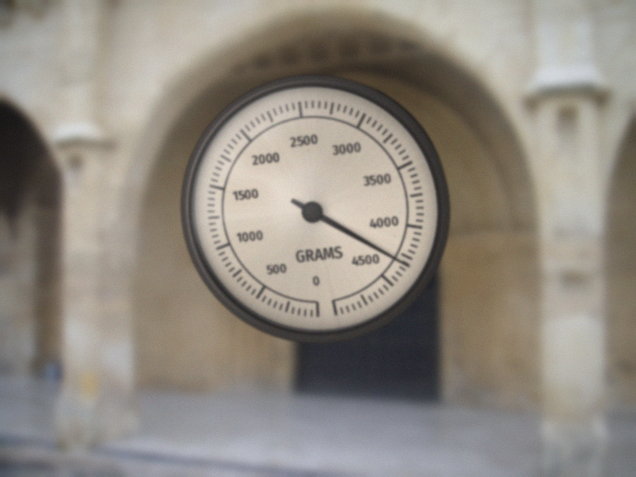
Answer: 4300 g
